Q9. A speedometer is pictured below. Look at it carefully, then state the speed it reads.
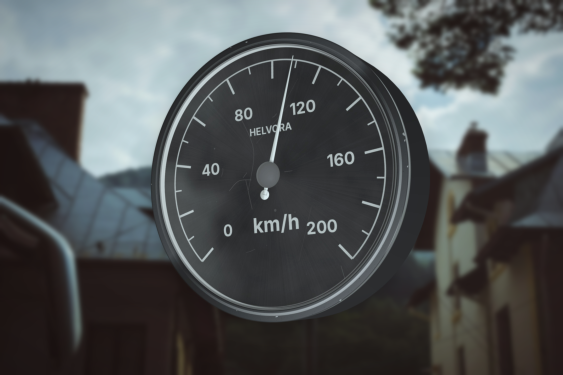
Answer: 110 km/h
